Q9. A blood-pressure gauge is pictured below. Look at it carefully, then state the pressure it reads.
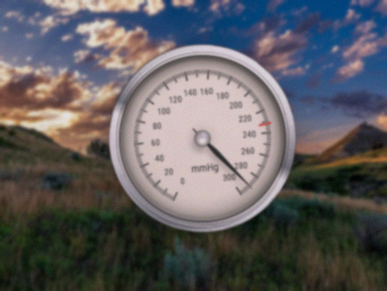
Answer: 290 mmHg
